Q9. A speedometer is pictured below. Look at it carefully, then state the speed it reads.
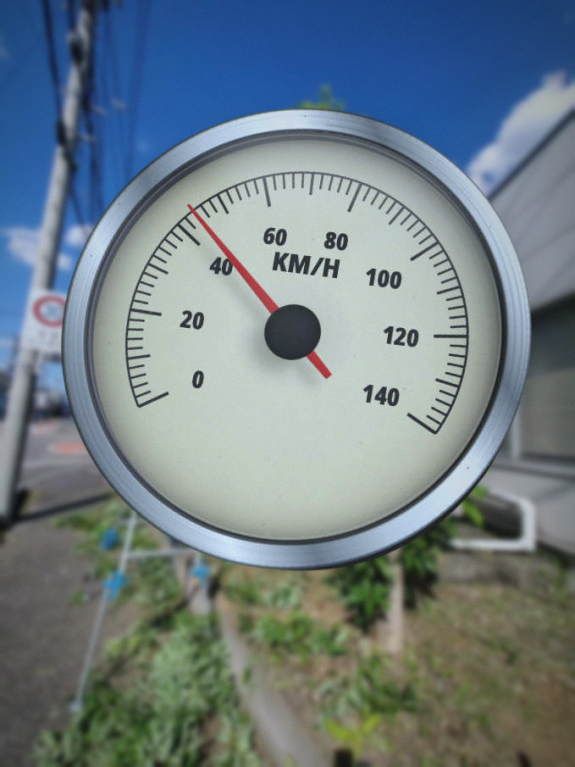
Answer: 44 km/h
